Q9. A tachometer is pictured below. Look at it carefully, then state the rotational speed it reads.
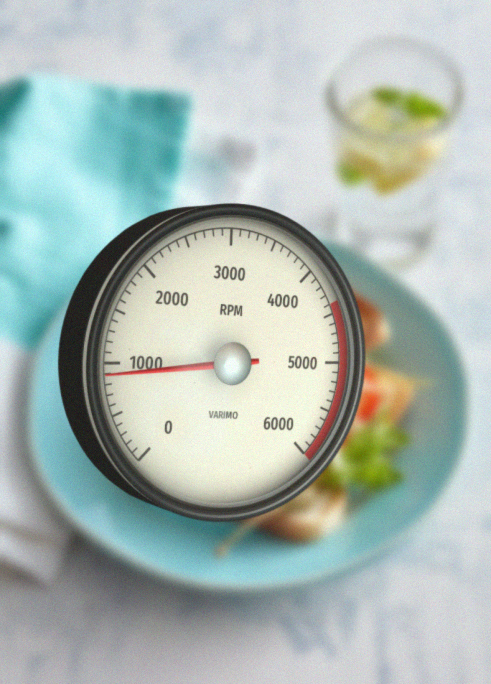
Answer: 900 rpm
